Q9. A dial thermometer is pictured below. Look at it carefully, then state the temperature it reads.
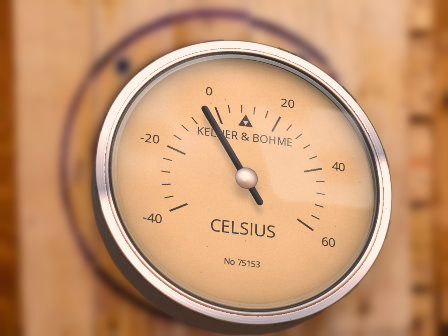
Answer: -4 °C
